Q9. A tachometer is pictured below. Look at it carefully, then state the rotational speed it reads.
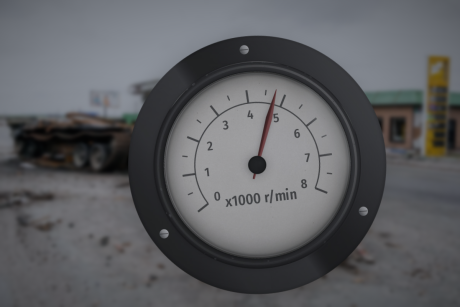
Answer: 4750 rpm
